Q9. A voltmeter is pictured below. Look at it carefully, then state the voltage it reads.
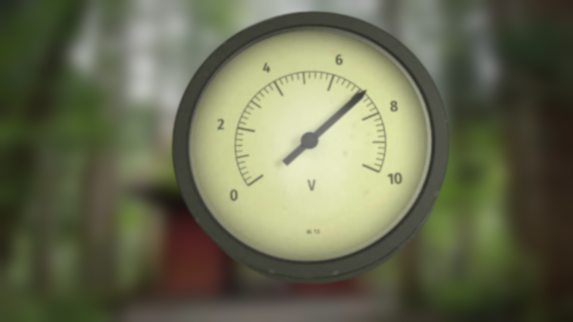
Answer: 7.2 V
